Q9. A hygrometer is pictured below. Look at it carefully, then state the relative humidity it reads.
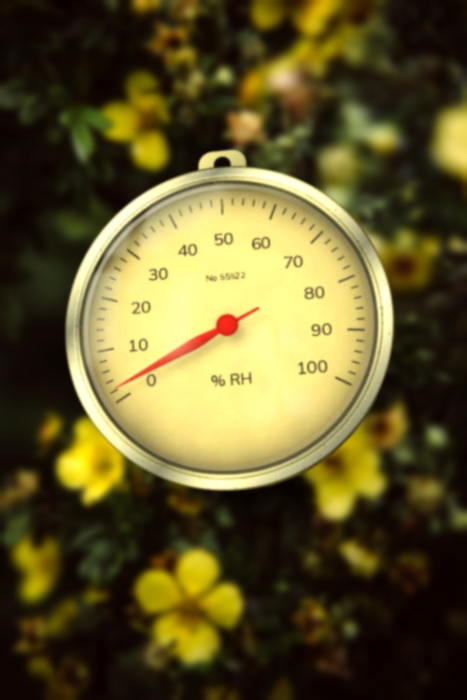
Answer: 2 %
